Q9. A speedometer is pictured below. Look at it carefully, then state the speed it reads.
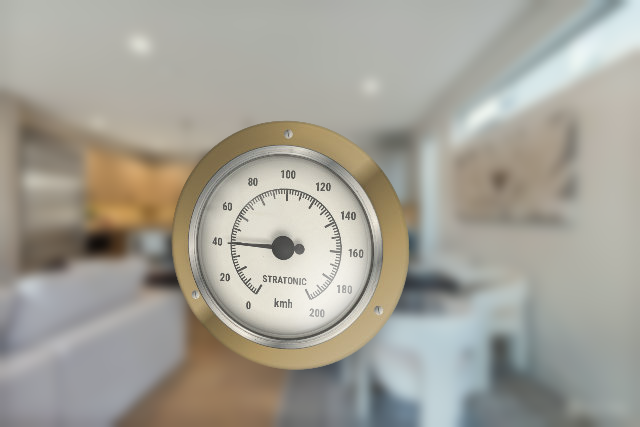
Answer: 40 km/h
